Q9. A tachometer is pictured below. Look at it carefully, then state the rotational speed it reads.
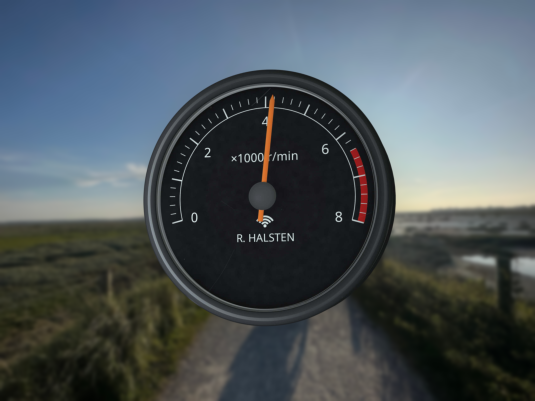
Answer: 4200 rpm
